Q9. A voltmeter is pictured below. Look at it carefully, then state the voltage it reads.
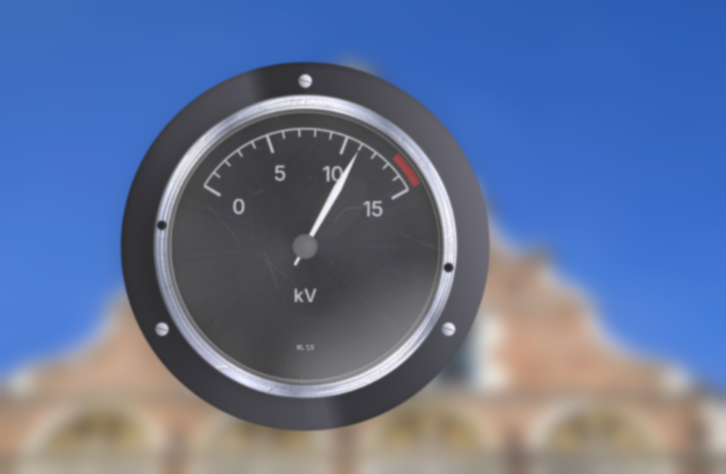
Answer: 11 kV
